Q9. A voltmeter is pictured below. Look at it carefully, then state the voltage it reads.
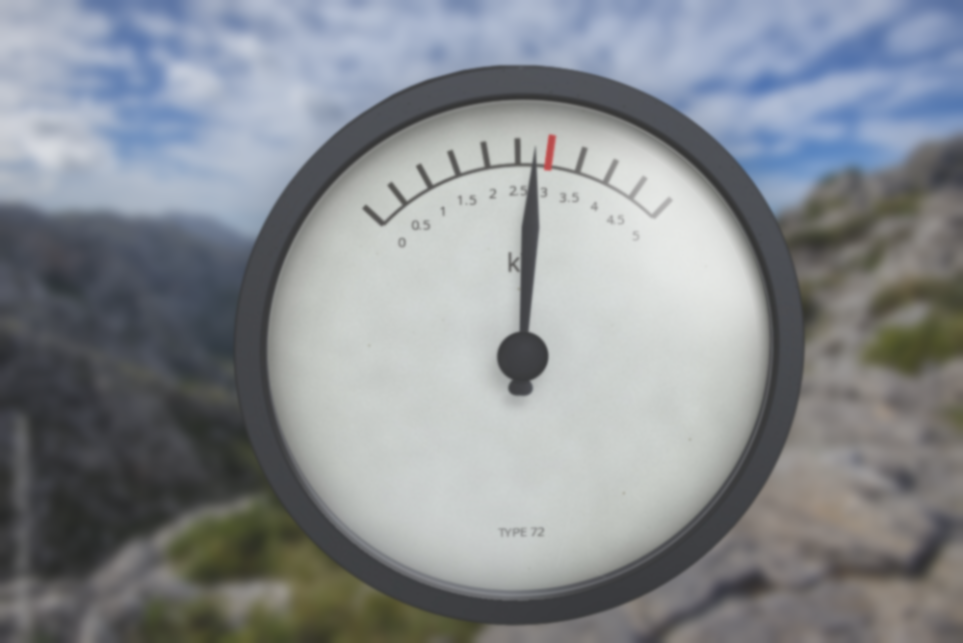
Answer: 2.75 kV
